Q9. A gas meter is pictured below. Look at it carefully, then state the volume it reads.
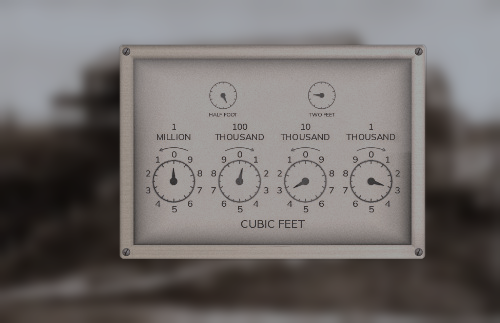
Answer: 3300 ft³
